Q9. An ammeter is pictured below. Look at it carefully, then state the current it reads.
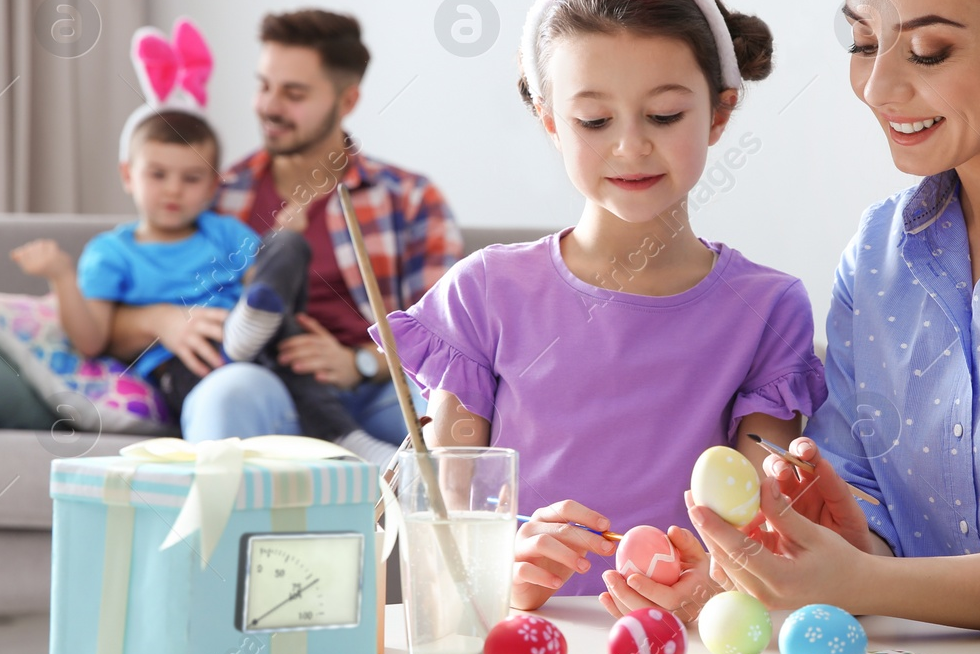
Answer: 80 µA
